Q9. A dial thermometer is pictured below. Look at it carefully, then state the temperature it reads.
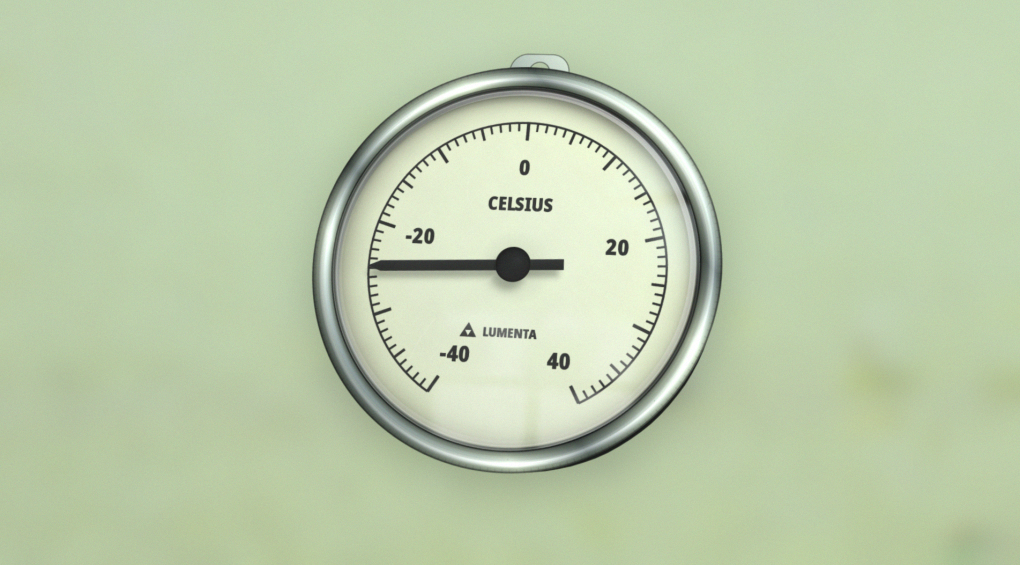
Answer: -25 °C
